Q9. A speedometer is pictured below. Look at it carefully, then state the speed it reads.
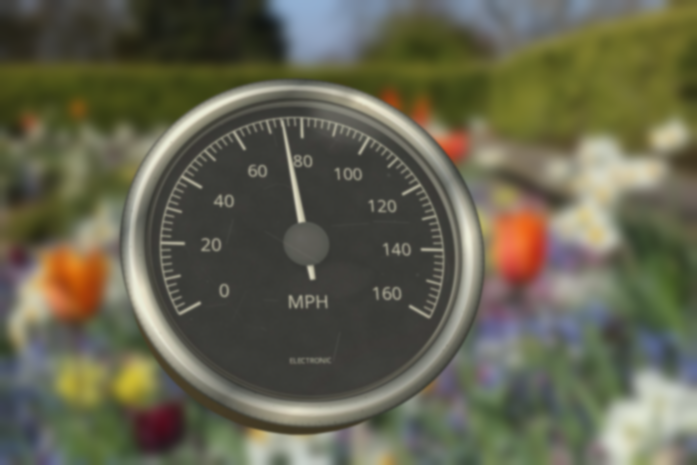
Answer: 74 mph
